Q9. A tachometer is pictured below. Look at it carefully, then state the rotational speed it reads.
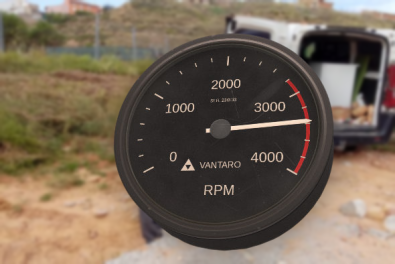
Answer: 3400 rpm
